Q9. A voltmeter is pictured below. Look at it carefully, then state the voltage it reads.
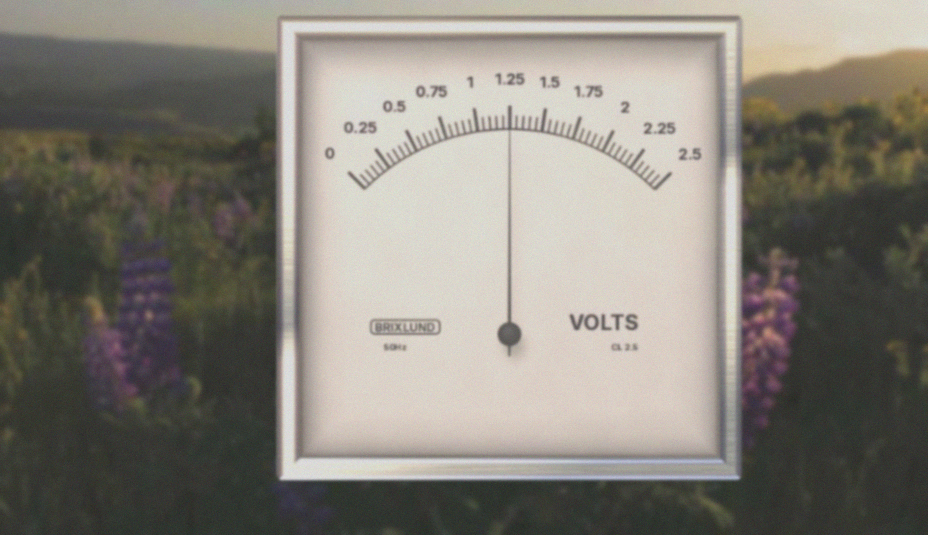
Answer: 1.25 V
